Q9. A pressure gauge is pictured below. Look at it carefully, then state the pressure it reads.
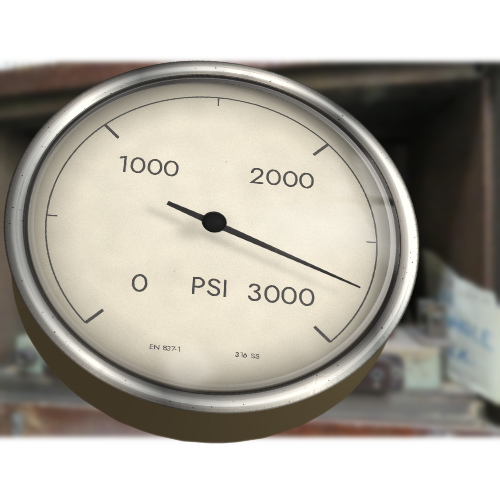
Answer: 2750 psi
